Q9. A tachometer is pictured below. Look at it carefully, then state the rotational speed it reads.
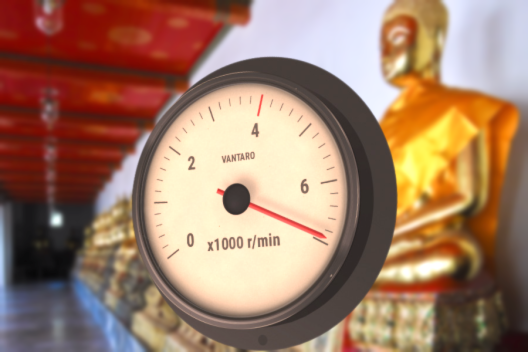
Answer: 6900 rpm
